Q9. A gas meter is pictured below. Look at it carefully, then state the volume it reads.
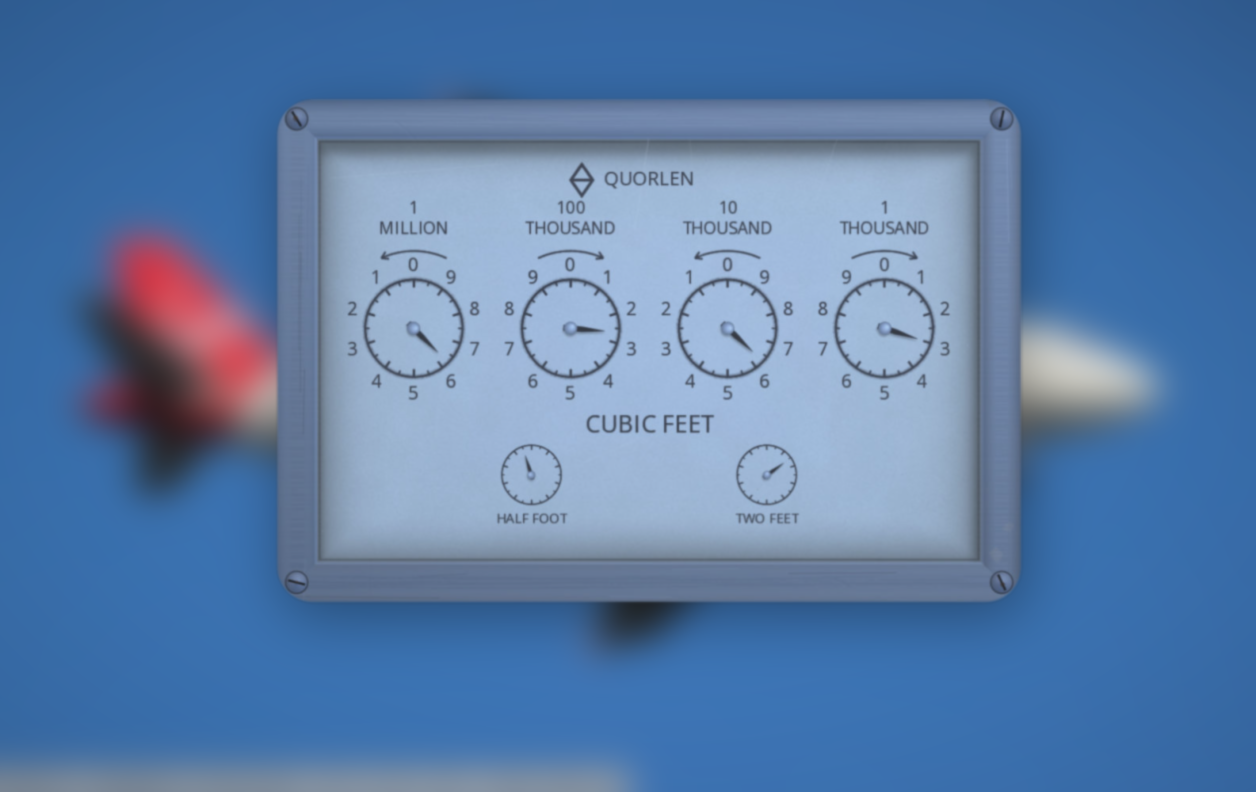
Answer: 626300 ft³
